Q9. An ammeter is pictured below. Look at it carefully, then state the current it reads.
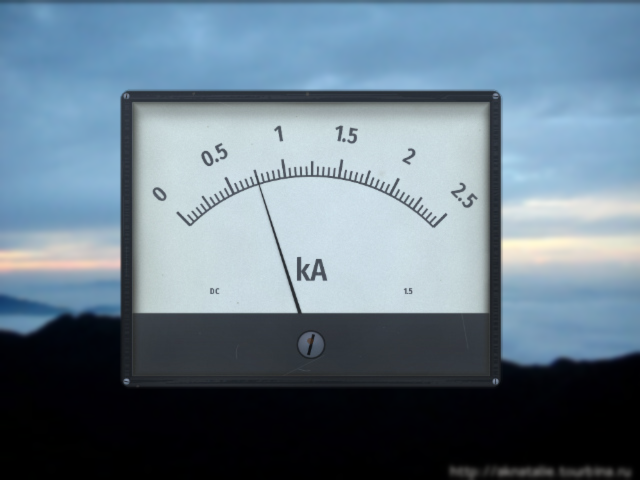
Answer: 0.75 kA
